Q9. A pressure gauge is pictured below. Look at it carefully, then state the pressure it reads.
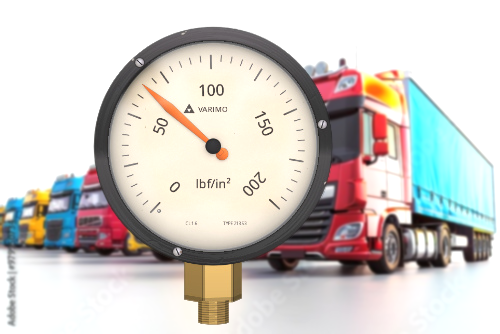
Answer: 65 psi
